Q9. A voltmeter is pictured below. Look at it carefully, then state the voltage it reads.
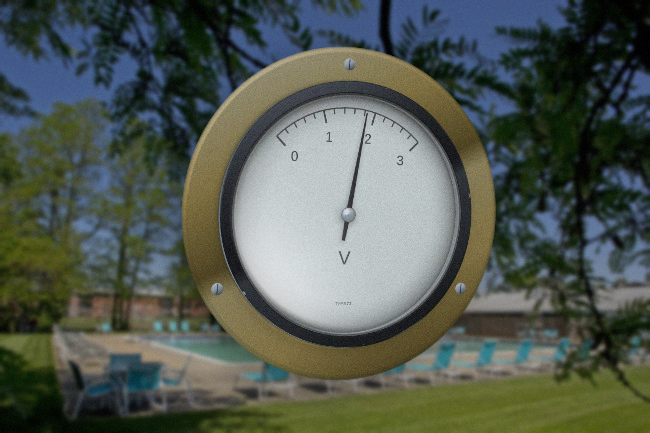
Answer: 1.8 V
